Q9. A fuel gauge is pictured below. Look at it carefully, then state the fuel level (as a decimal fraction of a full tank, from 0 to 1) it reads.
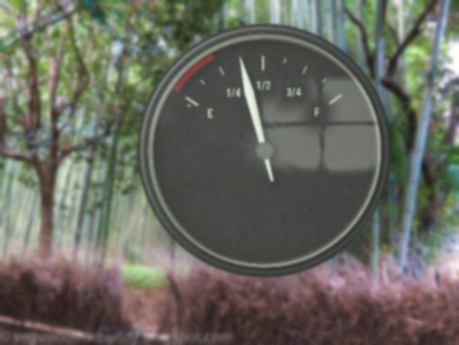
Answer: 0.375
